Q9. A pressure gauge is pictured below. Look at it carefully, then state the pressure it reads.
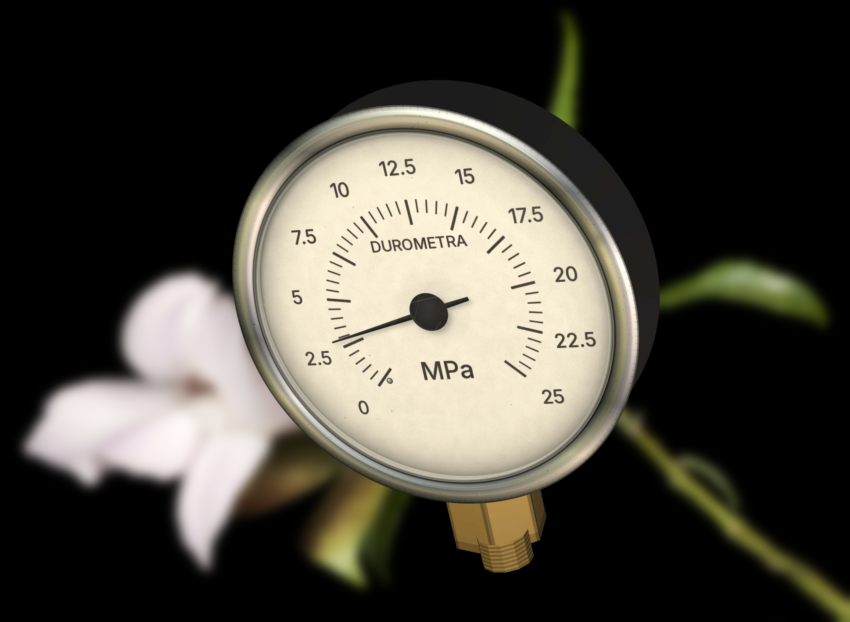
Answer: 3 MPa
